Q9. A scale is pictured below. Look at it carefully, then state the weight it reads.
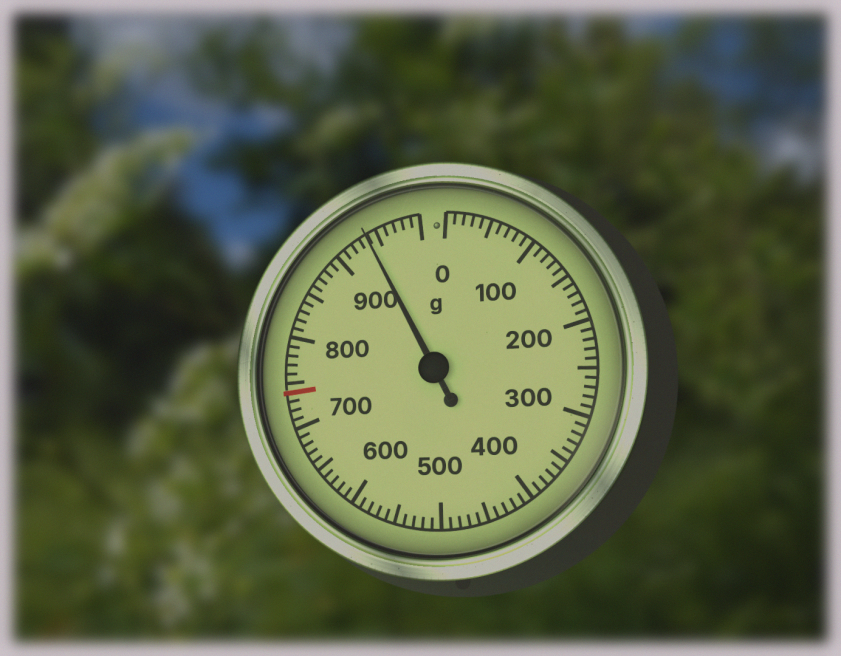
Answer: 940 g
